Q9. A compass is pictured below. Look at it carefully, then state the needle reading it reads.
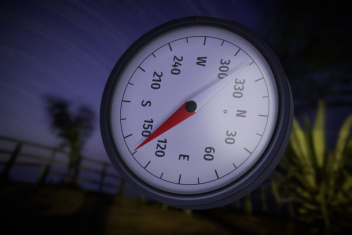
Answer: 135 °
